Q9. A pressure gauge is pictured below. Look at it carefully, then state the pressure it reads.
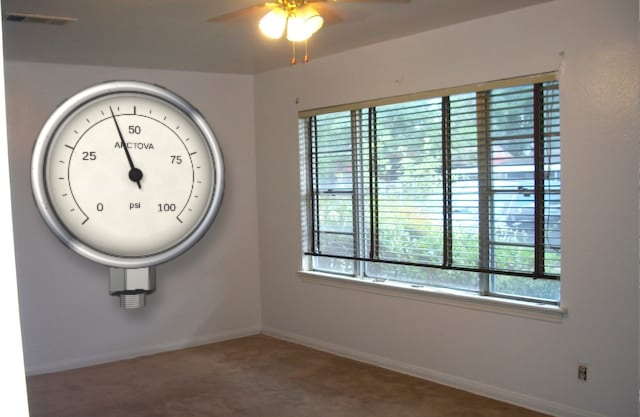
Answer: 42.5 psi
